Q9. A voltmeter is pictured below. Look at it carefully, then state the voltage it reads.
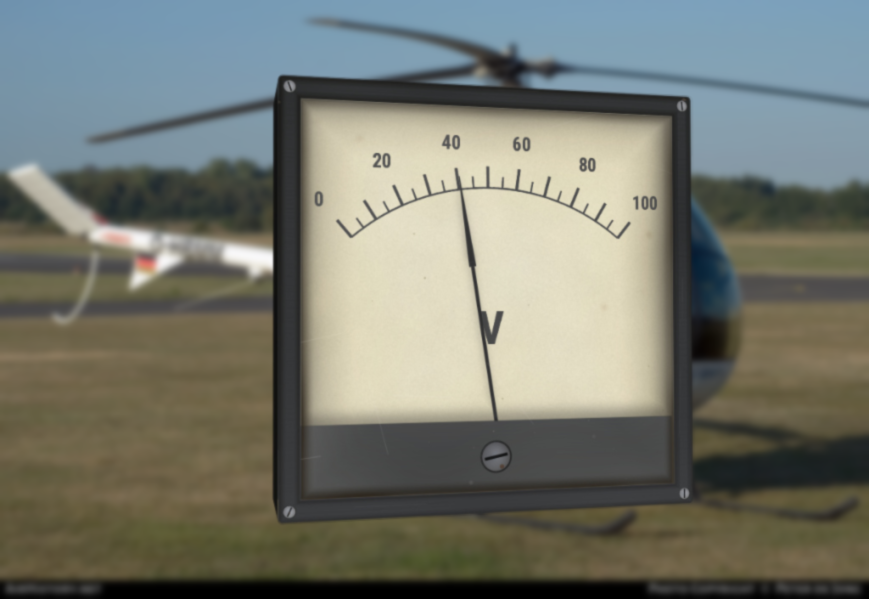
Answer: 40 V
